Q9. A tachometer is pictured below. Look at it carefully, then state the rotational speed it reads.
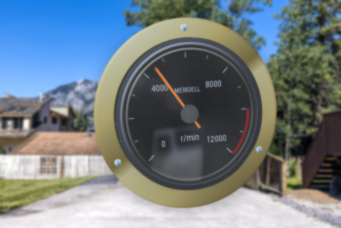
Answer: 4500 rpm
